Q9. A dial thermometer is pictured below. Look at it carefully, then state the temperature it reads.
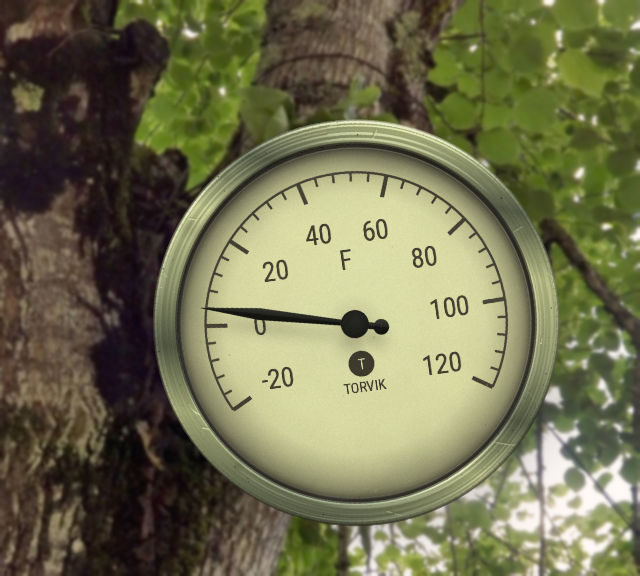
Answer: 4 °F
